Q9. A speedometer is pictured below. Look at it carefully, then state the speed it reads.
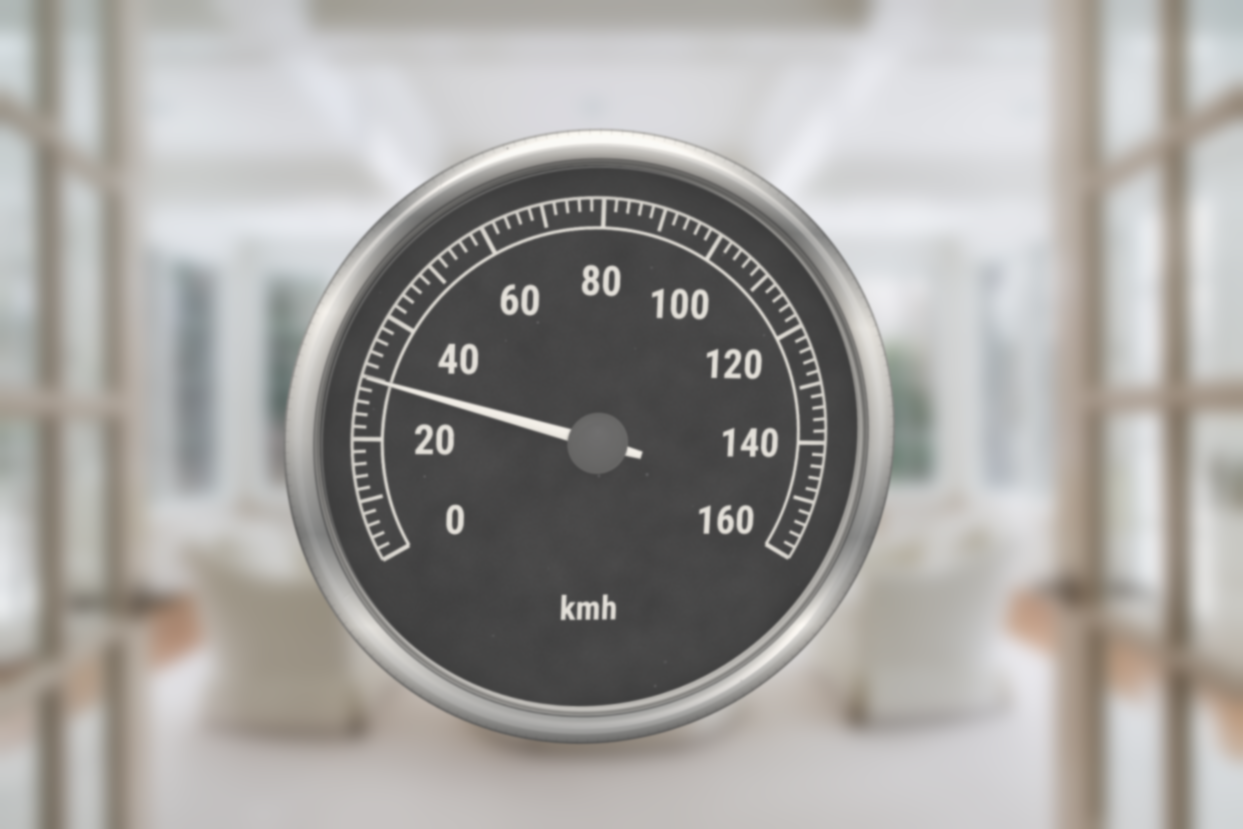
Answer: 30 km/h
